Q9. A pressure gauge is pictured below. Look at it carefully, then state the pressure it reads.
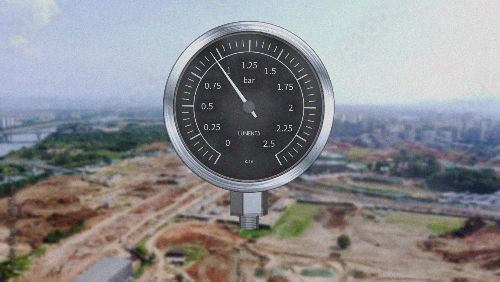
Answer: 0.95 bar
